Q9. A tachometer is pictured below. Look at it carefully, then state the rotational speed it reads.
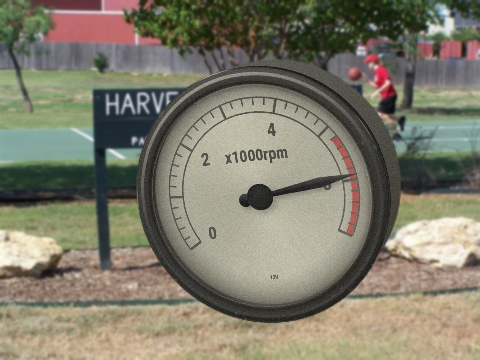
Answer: 5900 rpm
